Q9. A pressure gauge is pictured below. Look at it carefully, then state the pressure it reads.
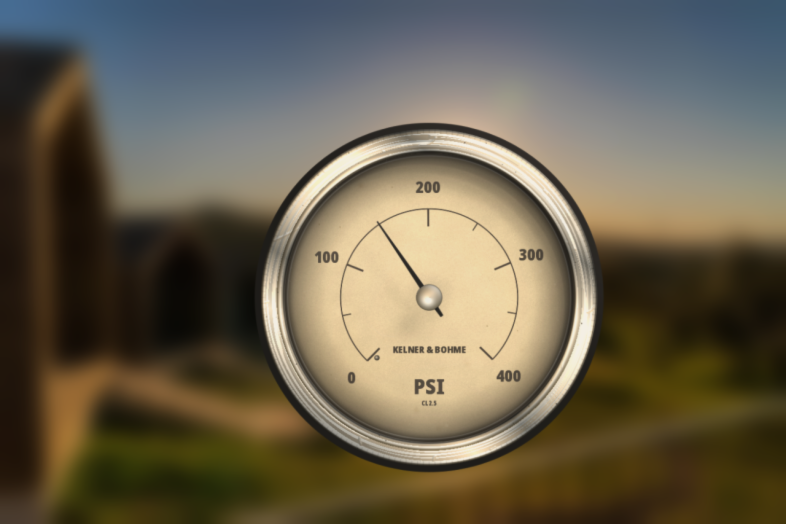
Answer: 150 psi
